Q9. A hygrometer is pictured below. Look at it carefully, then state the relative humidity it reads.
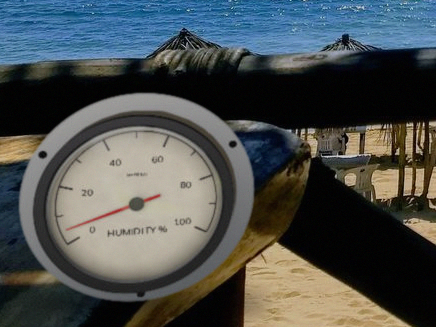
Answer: 5 %
